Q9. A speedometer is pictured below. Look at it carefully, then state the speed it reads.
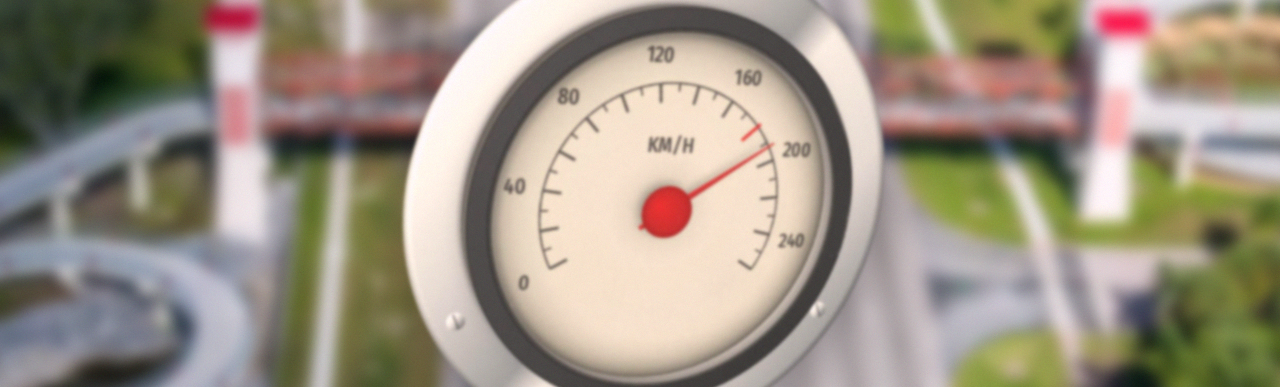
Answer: 190 km/h
